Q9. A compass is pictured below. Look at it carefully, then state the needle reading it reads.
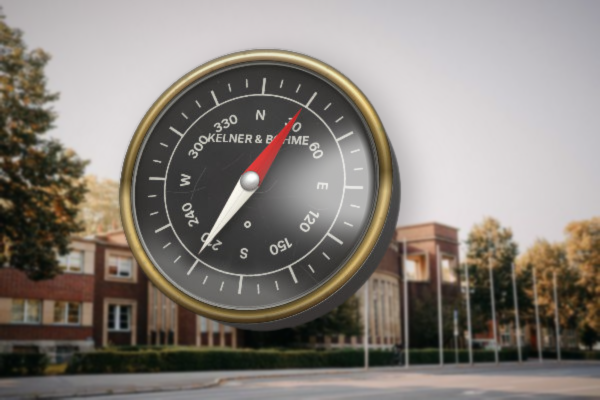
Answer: 30 °
